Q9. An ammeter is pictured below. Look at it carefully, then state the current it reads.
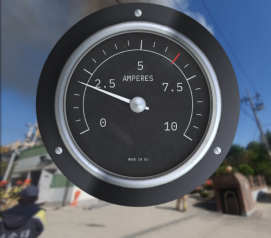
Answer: 2 A
